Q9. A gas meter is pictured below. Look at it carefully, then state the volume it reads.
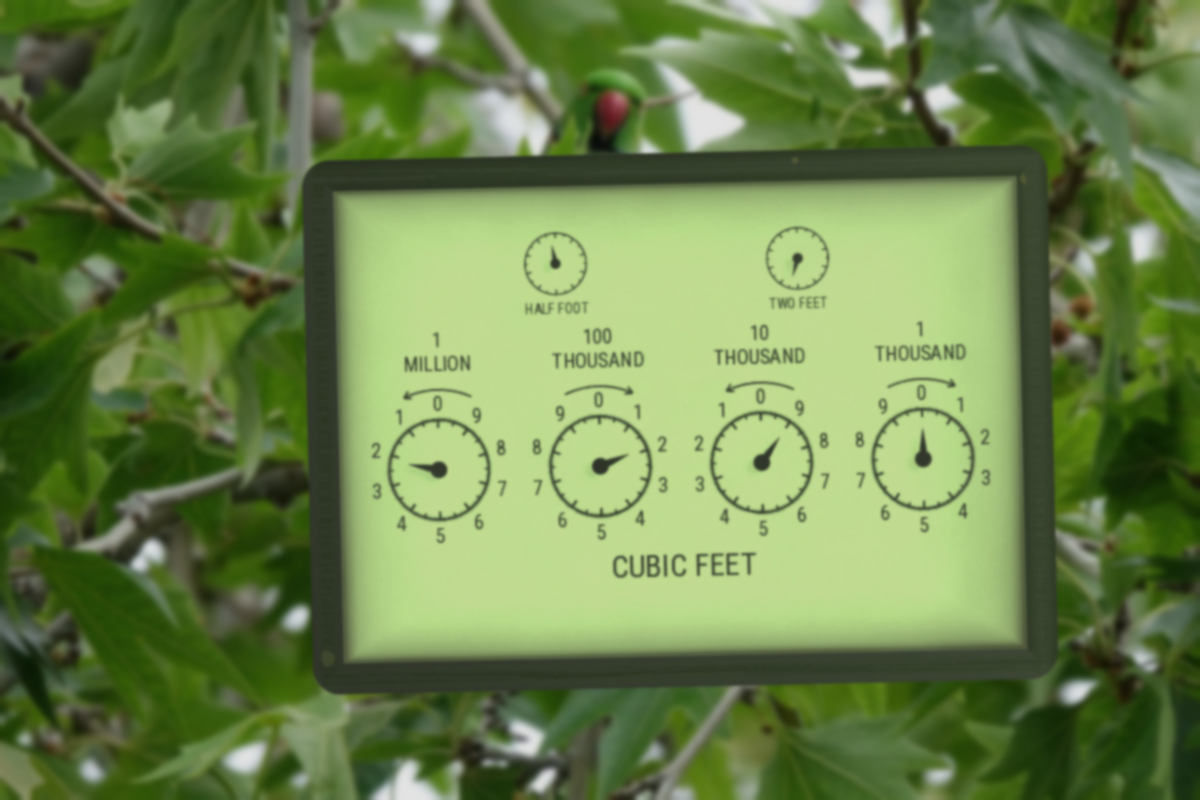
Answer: 219000 ft³
